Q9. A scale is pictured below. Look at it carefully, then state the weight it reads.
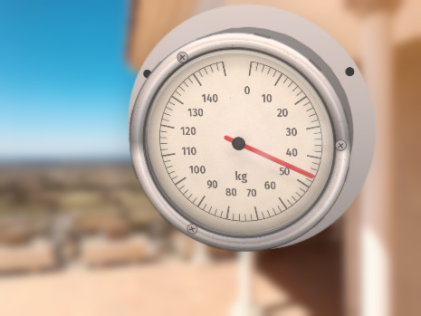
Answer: 46 kg
